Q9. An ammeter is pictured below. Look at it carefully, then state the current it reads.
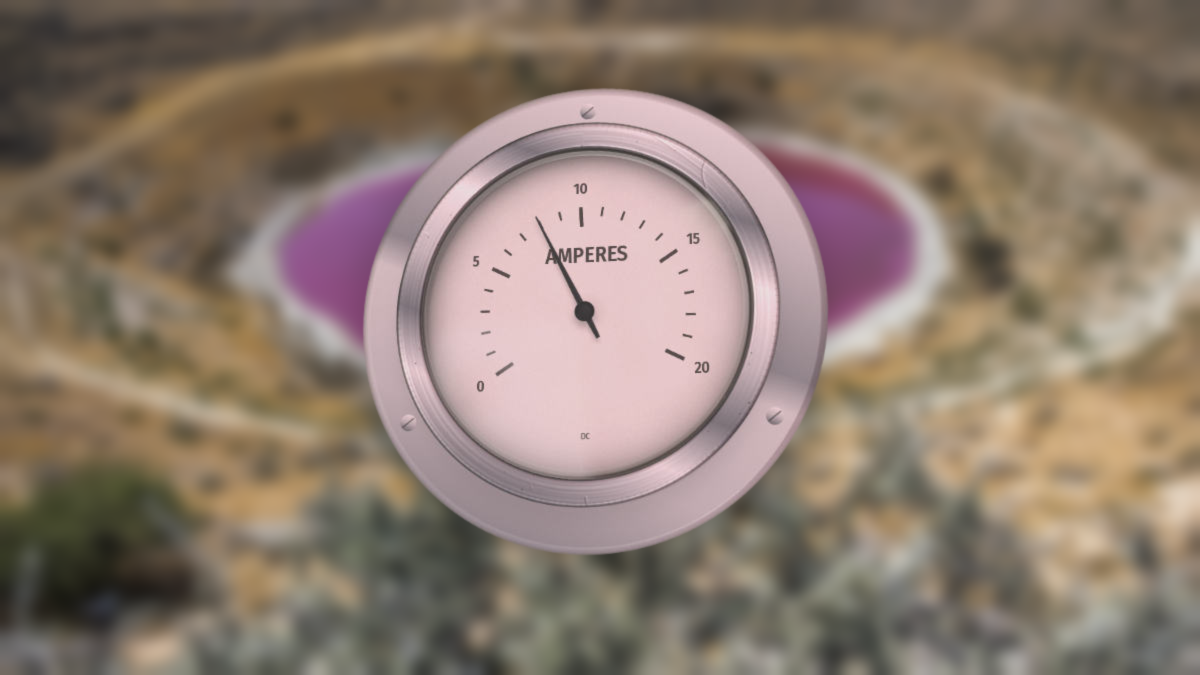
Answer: 8 A
